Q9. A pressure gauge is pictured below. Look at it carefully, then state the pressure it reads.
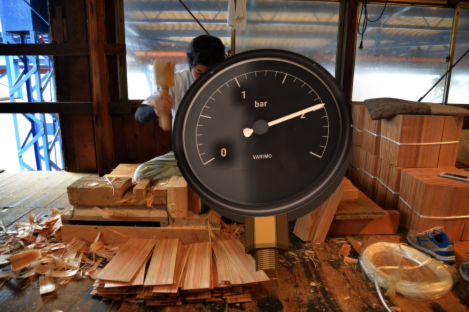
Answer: 2 bar
